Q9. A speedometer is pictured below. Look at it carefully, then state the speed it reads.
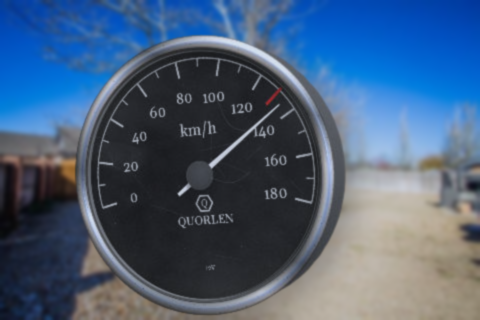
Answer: 135 km/h
